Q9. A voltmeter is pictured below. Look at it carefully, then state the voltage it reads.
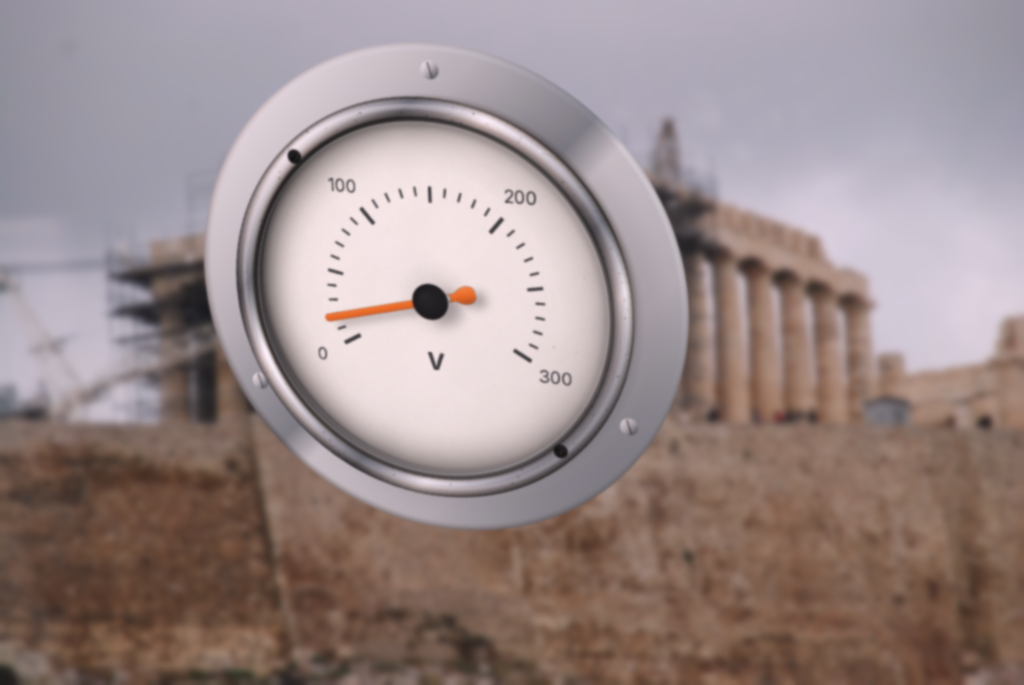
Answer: 20 V
